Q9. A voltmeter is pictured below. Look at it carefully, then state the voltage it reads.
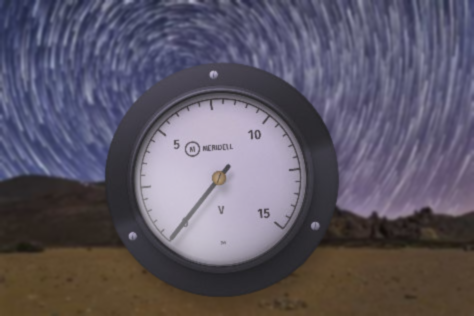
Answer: 0 V
